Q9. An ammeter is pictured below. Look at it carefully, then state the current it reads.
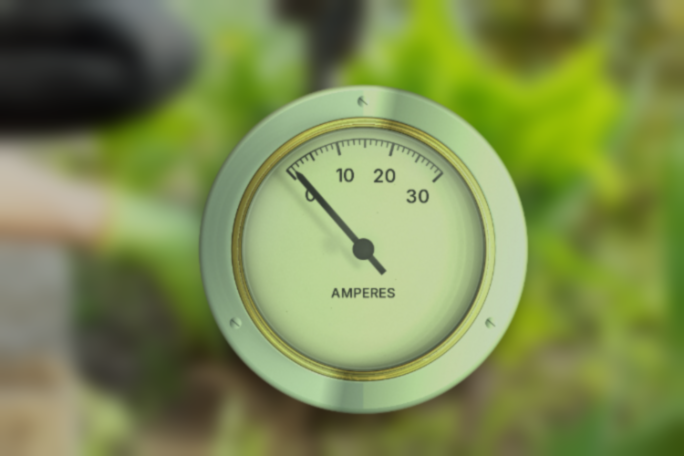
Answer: 1 A
